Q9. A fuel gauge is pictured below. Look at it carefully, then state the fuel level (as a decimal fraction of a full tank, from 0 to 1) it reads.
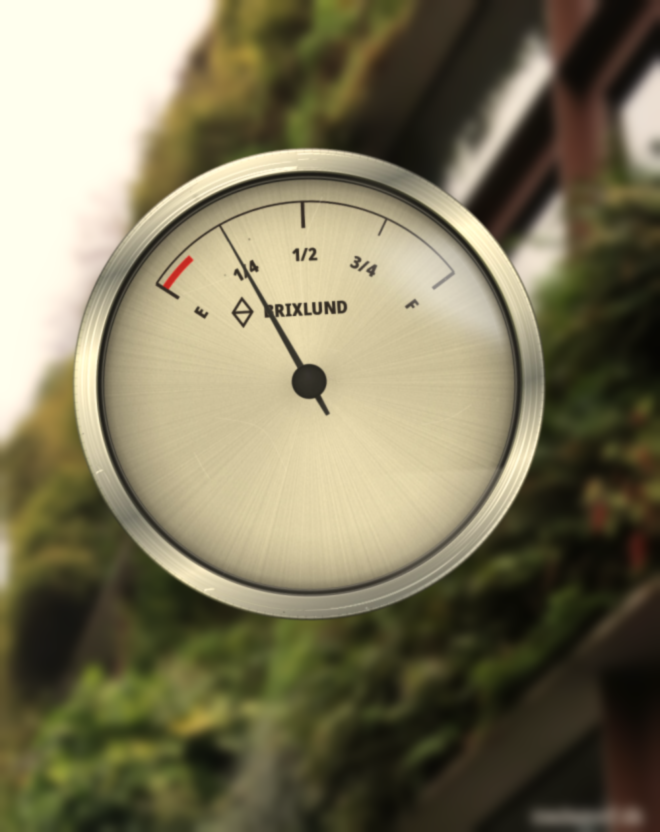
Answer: 0.25
